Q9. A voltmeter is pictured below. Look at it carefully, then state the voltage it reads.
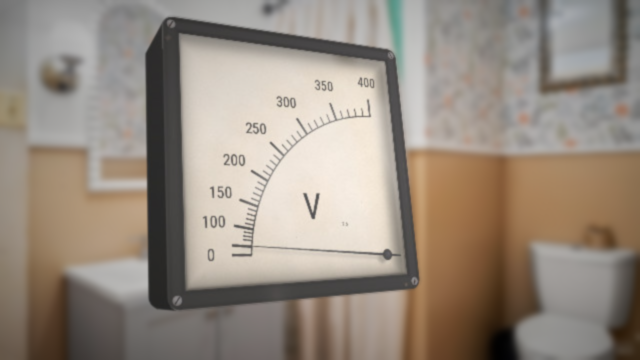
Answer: 50 V
